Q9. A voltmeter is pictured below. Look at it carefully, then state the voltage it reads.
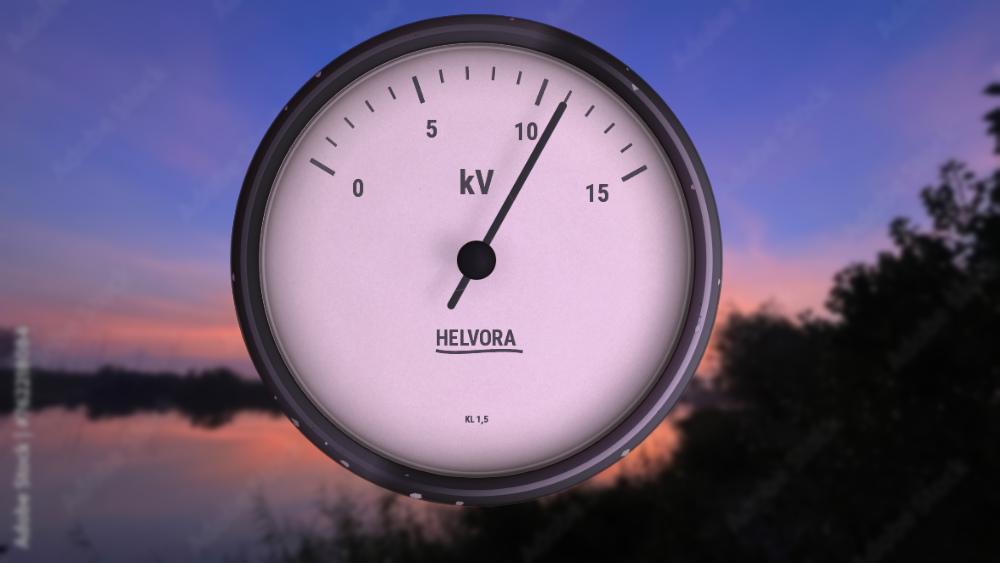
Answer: 11 kV
